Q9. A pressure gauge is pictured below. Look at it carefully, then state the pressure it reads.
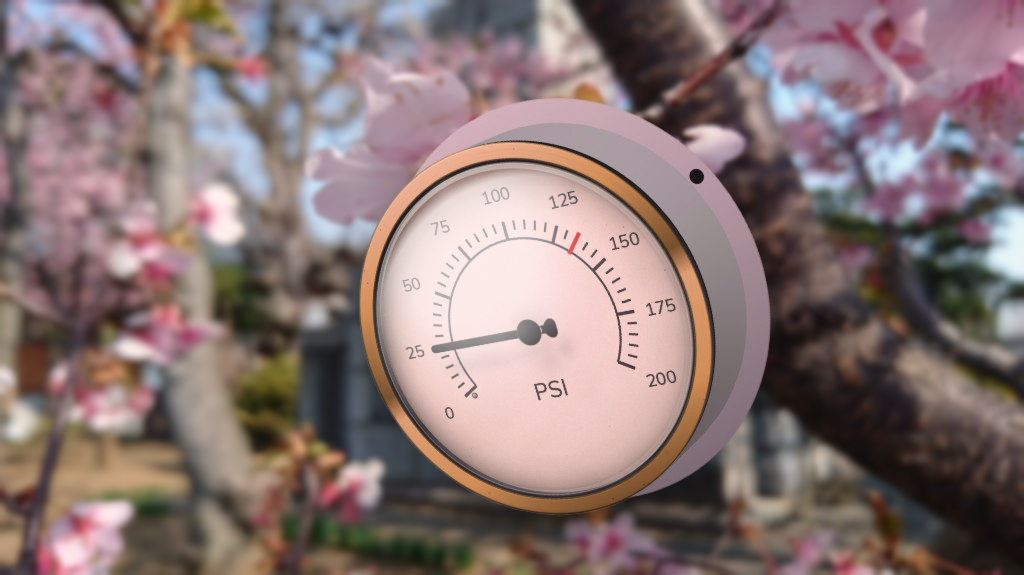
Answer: 25 psi
